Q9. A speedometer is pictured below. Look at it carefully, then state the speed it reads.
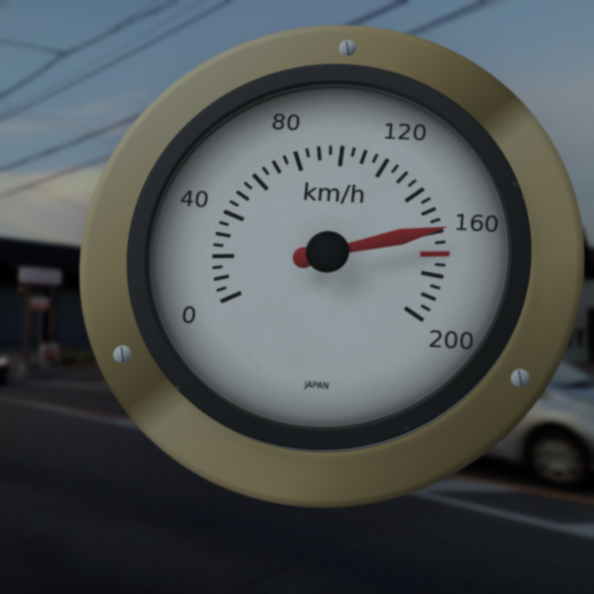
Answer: 160 km/h
